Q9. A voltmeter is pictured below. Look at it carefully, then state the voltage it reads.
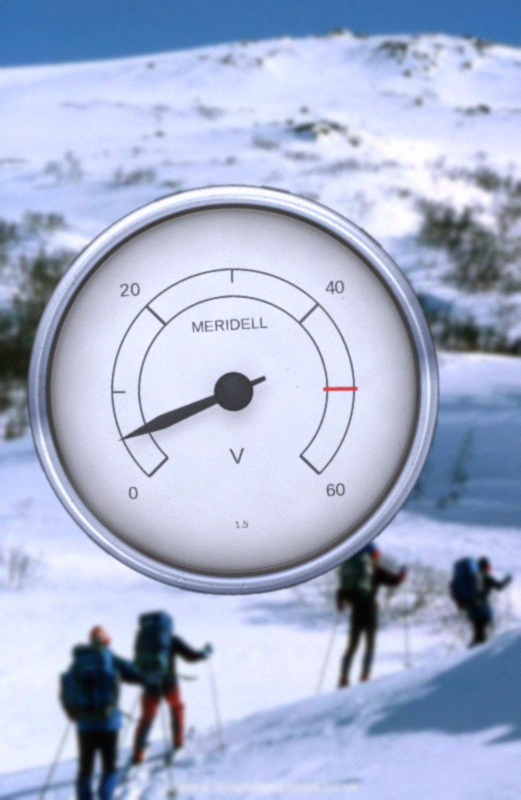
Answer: 5 V
